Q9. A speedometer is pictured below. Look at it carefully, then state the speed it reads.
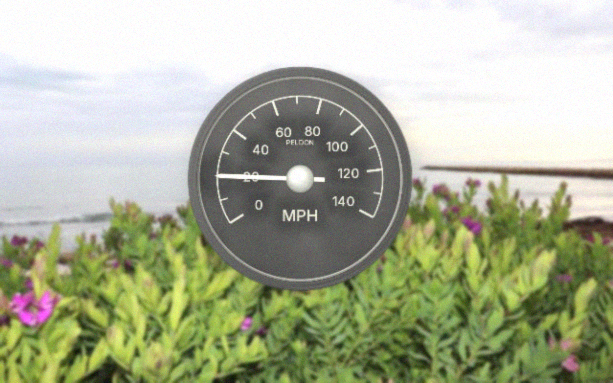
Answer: 20 mph
